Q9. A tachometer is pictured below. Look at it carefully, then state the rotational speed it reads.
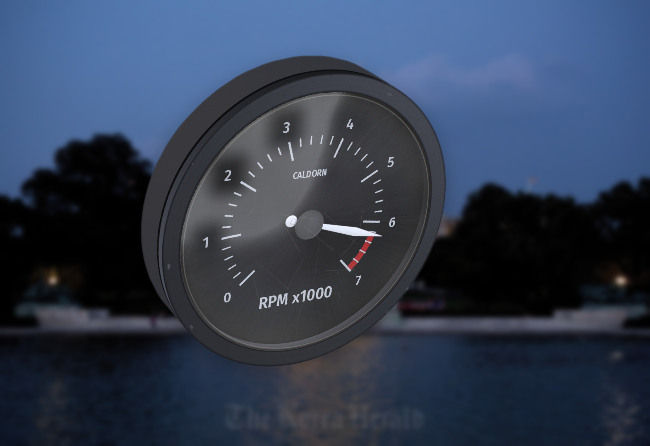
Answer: 6200 rpm
